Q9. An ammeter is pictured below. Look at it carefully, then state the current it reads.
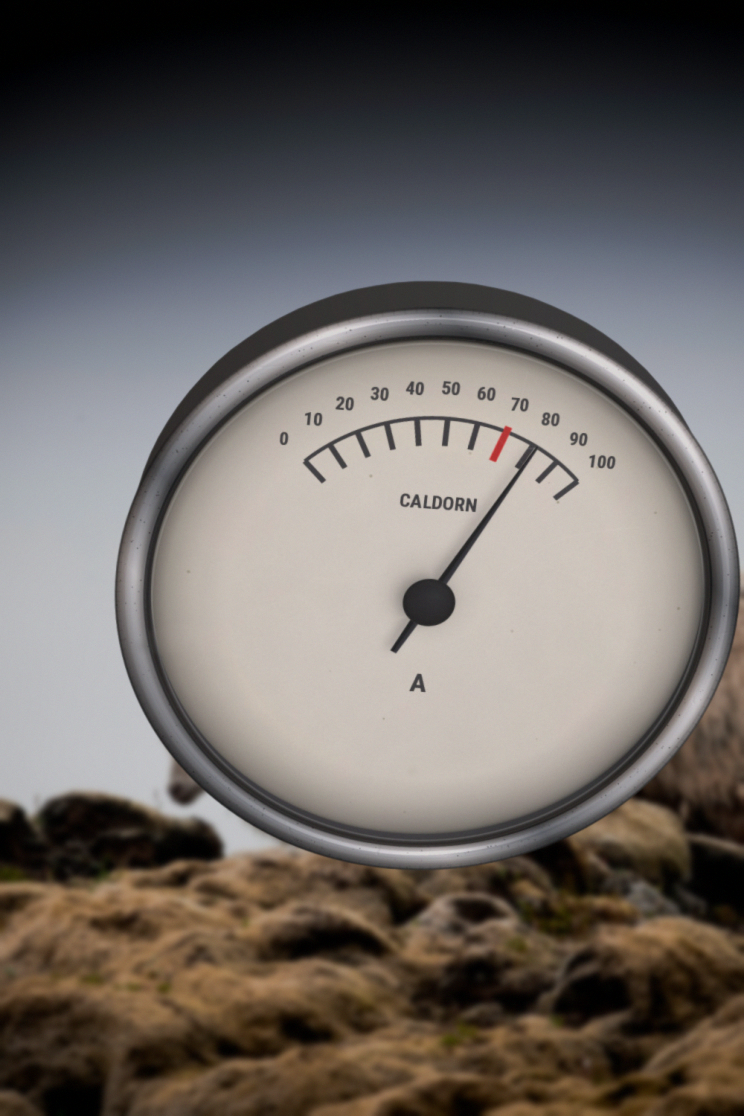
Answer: 80 A
